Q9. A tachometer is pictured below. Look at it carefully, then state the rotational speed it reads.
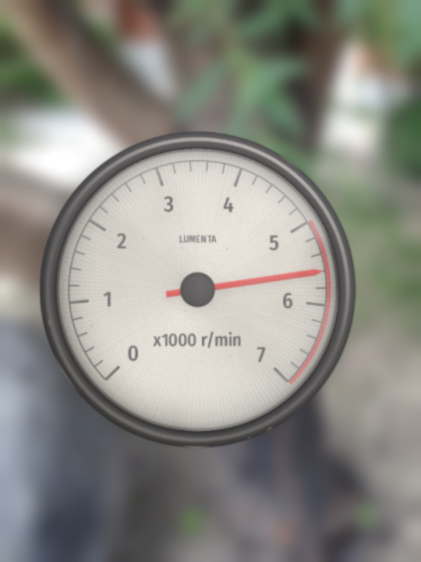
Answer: 5600 rpm
